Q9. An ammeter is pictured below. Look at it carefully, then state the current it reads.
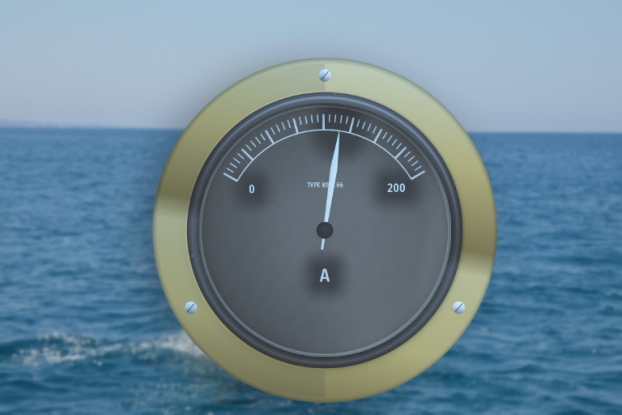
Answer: 115 A
